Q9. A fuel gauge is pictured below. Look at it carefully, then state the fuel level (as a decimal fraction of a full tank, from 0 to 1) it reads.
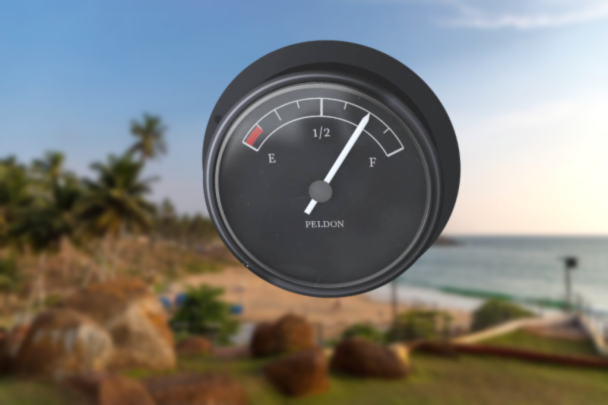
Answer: 0.75
